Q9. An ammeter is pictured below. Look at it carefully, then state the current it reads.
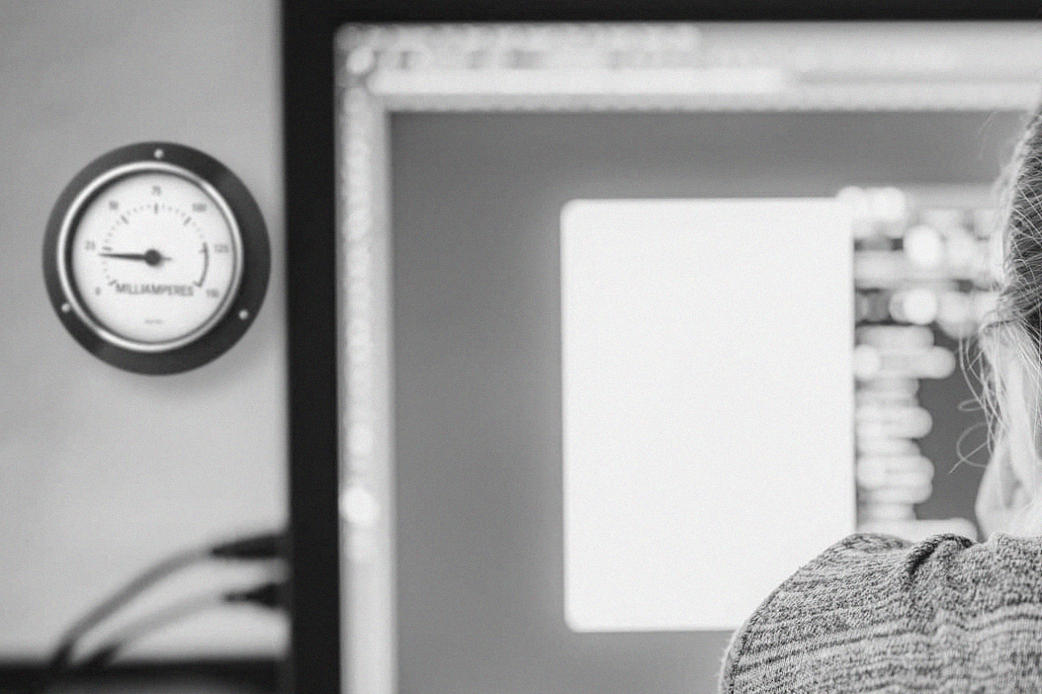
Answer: 20 mA
